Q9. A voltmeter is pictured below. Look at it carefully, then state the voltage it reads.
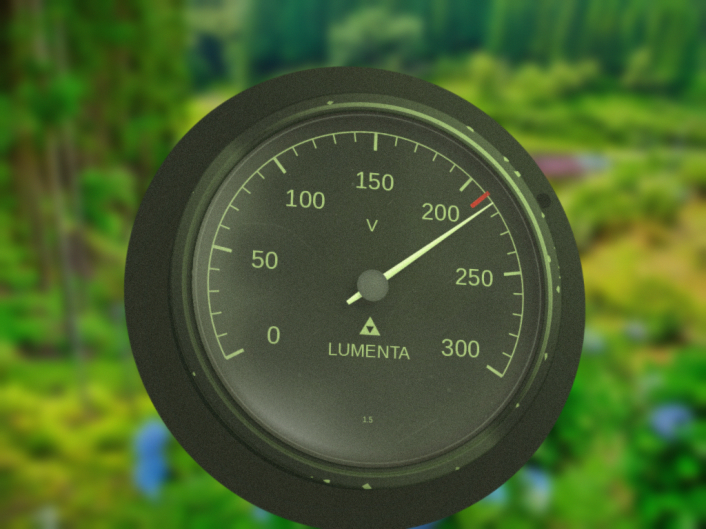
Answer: 215 V
